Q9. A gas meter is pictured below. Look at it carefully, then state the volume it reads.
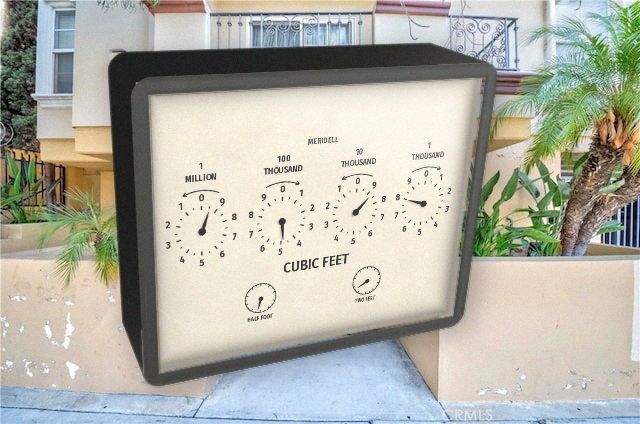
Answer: 948800 ft³
